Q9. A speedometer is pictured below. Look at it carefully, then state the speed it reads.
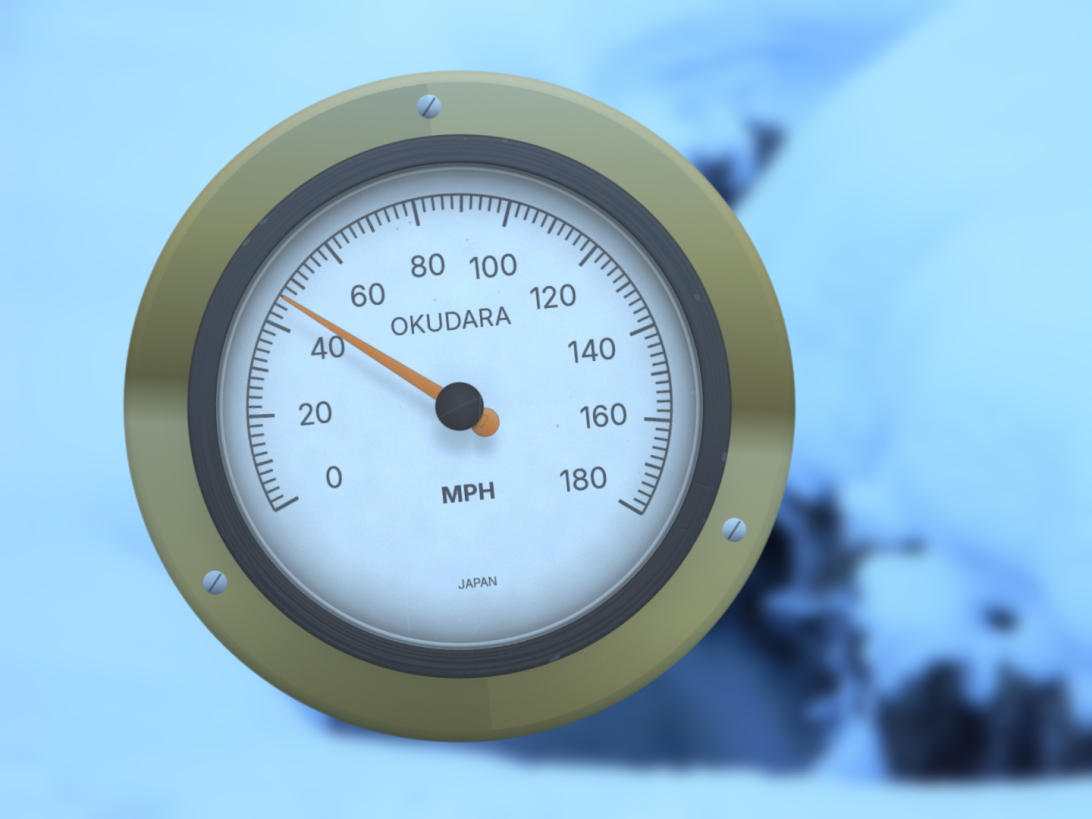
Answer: 46 mph
